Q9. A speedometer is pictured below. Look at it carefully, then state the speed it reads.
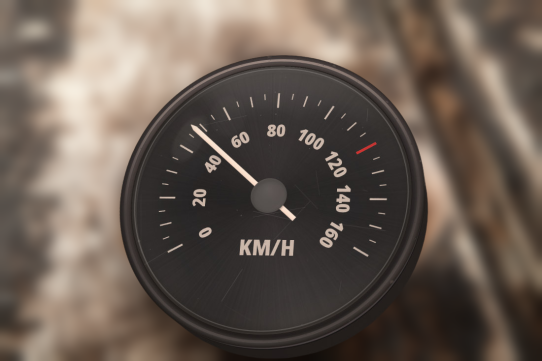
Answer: 47.5 km/h
